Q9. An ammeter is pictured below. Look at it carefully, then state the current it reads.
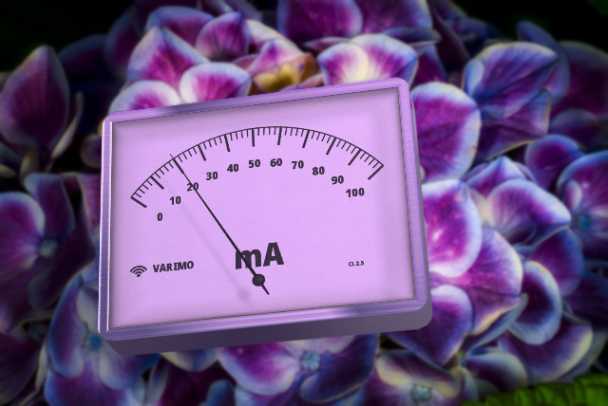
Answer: 20 mA
